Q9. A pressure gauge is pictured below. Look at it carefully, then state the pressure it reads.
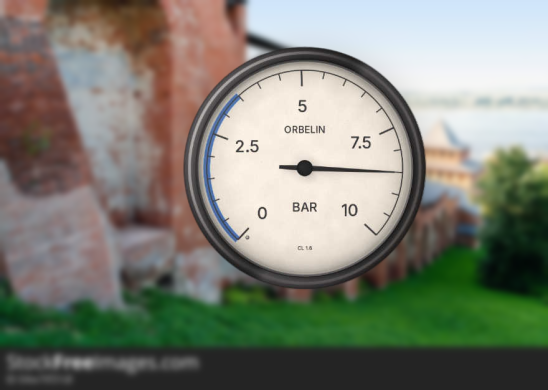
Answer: 8.5 bar
